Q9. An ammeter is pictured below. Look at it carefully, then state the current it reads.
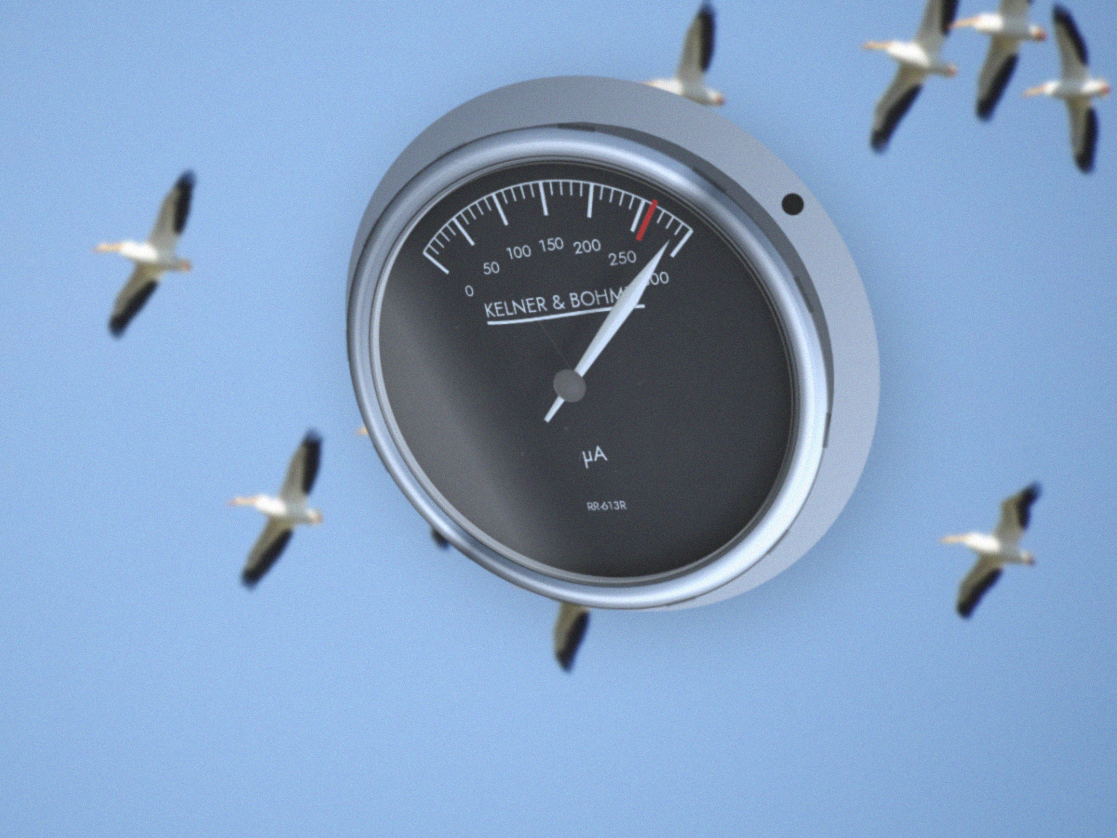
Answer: 290 µA
